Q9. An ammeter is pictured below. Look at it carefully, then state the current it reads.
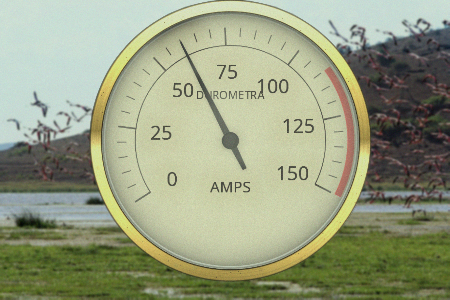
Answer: 60 A
